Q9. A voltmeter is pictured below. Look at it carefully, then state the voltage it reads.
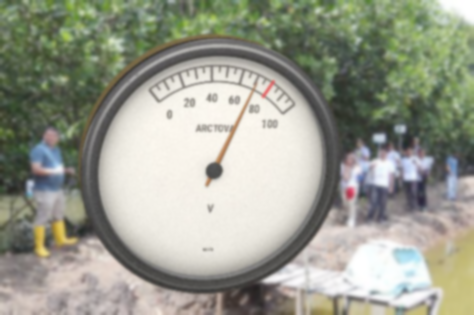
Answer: 70 V
